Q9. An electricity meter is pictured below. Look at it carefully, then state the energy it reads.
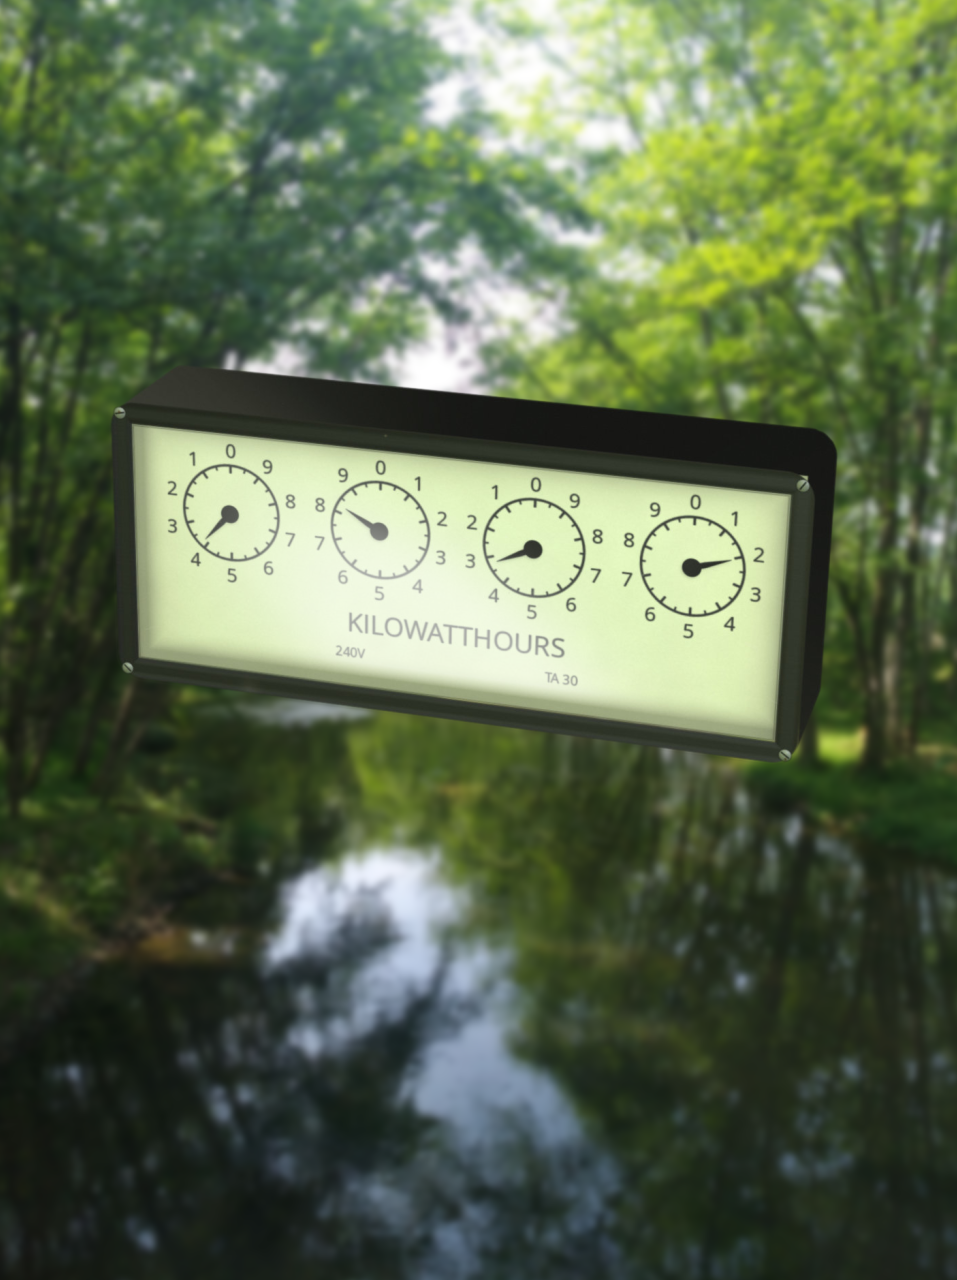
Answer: 3832 kWh
